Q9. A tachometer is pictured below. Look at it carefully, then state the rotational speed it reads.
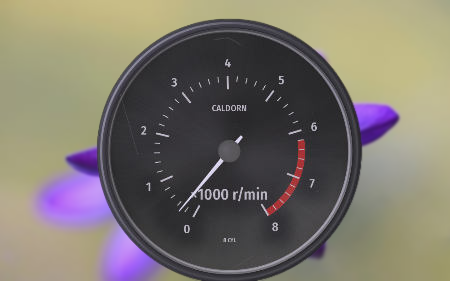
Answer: 300 rpm
